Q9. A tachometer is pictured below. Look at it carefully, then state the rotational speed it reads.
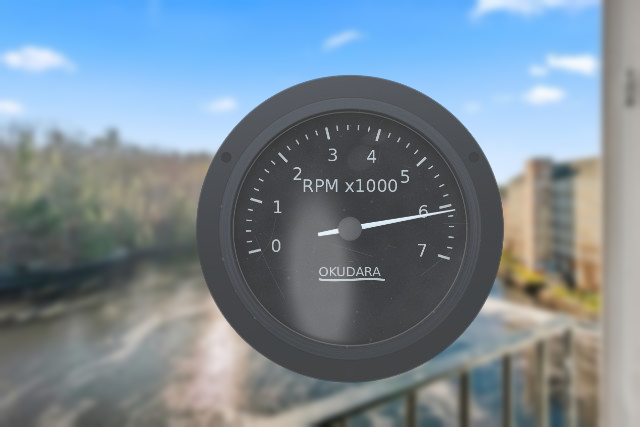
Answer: 6100 rpm
